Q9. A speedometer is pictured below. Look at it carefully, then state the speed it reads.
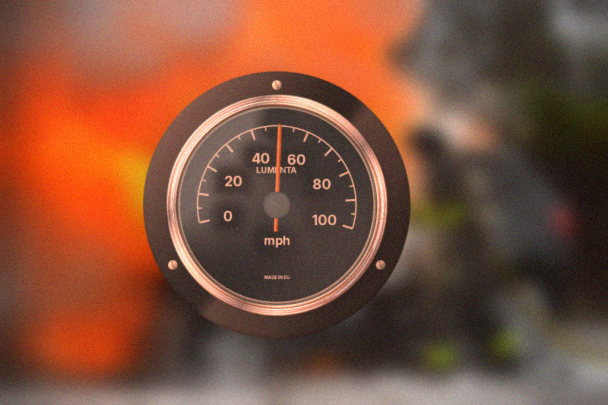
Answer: 50 mph
